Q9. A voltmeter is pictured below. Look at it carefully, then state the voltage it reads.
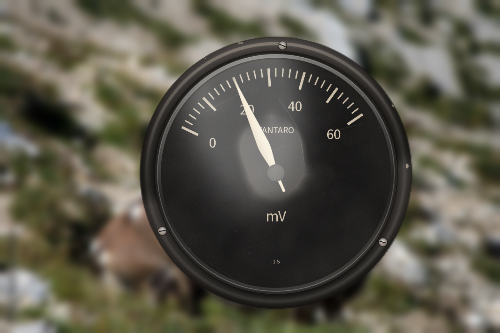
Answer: 20 mV
